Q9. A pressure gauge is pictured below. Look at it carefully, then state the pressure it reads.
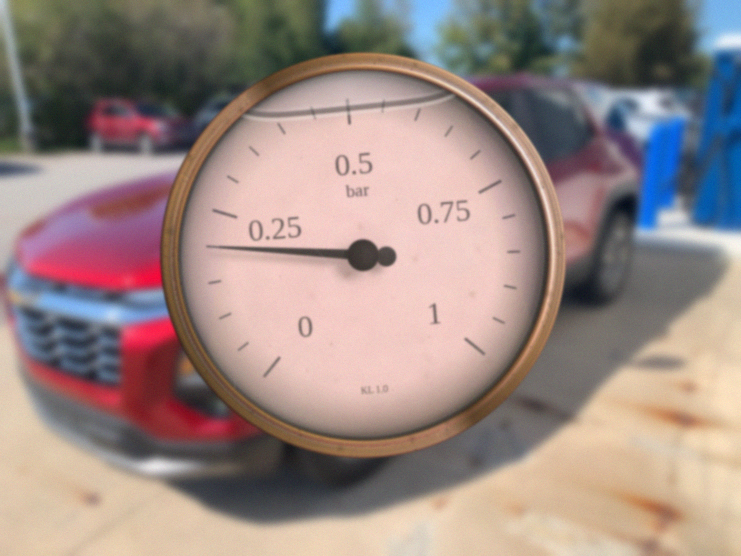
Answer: 0.2 bar
